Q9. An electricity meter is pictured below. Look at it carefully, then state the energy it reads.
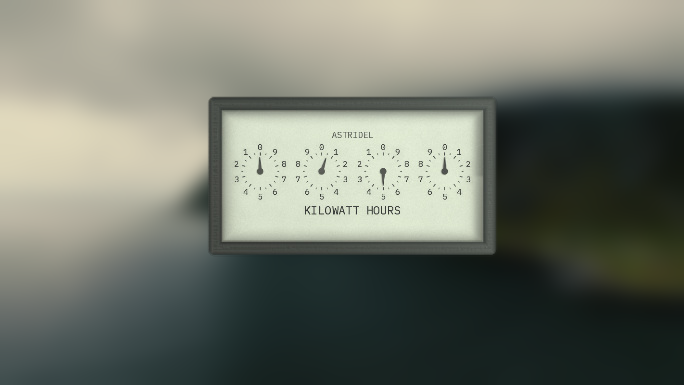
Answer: 50 kWh
